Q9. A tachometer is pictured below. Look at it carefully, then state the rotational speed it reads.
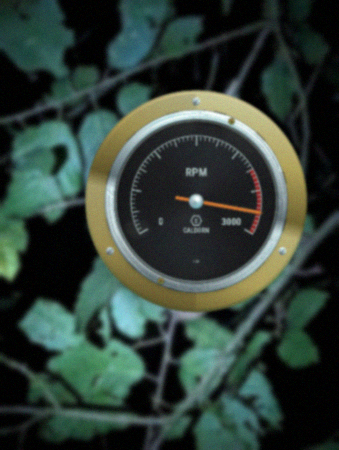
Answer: 2750 rpm
